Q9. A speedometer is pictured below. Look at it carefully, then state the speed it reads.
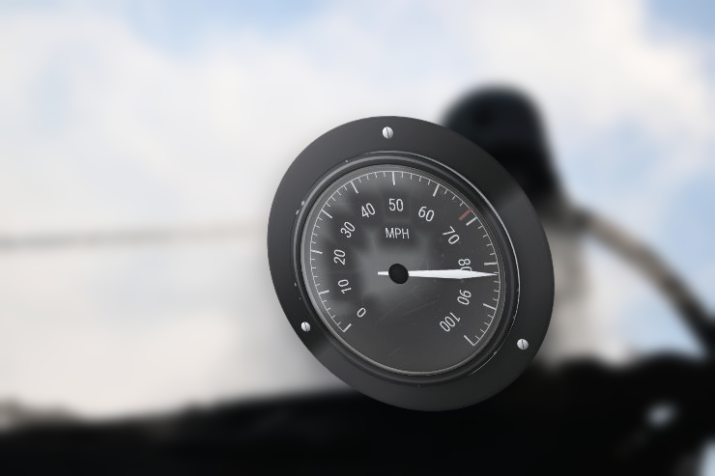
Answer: 82 mph
